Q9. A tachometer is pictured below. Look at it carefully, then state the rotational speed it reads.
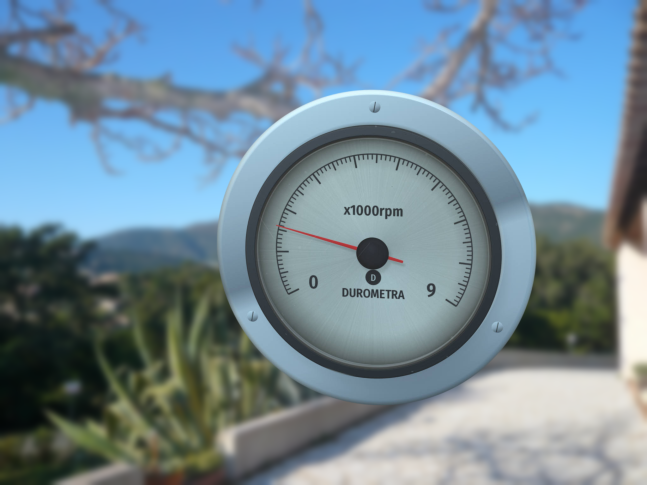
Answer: 1600 rpm
